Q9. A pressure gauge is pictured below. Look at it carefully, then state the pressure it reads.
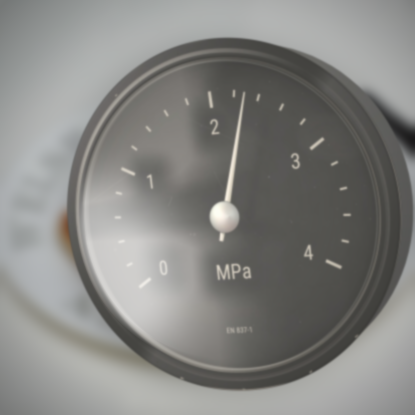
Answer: 2.3 MPa
